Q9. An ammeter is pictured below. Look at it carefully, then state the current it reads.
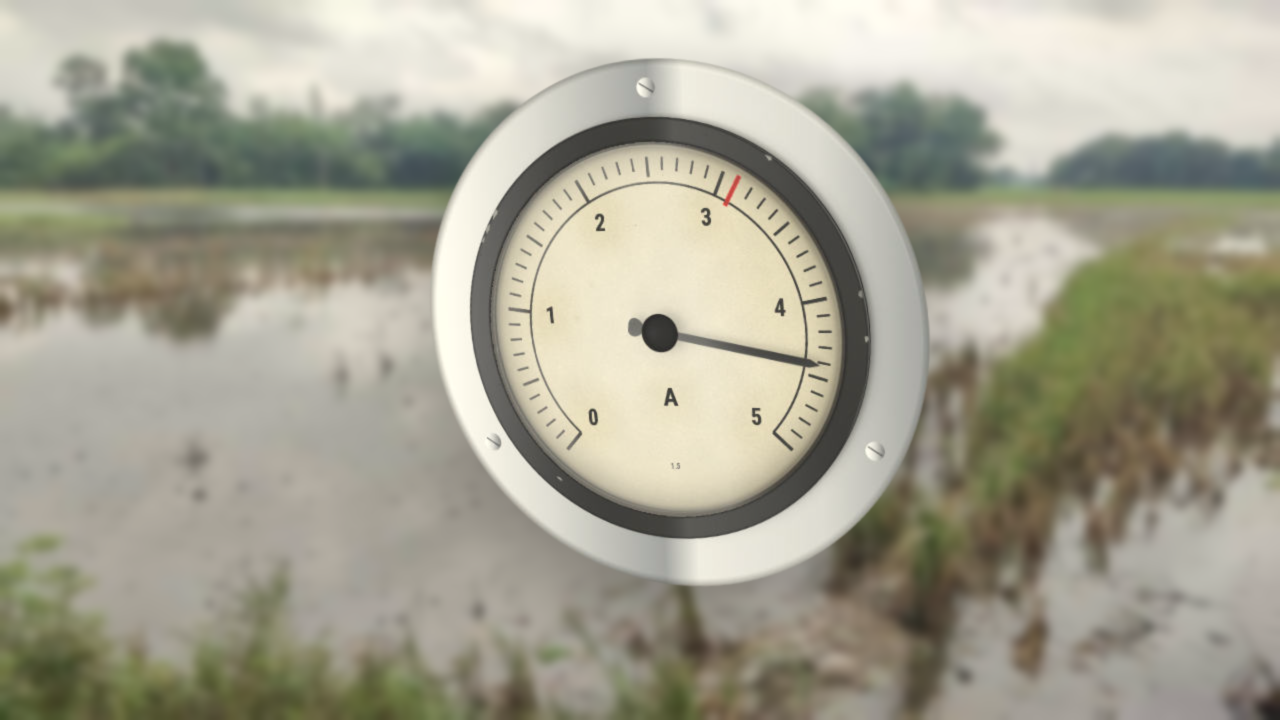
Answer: 4.4 A
